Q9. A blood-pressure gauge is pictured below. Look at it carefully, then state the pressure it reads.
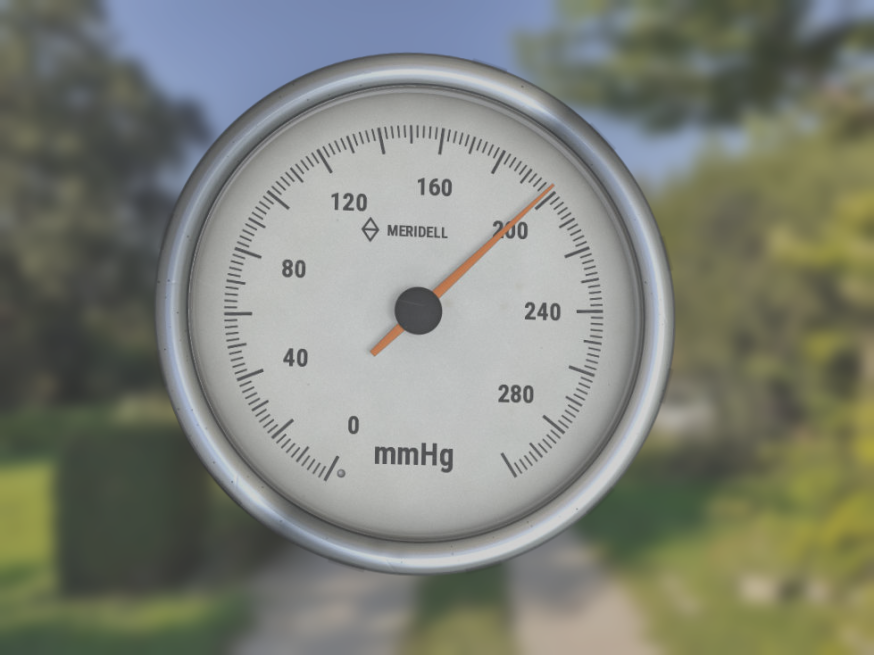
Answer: 198 mmHg
